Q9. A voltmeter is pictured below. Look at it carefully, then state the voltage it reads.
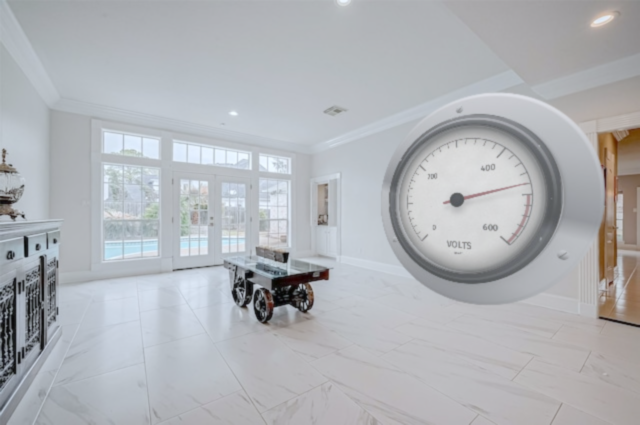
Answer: 480 V
